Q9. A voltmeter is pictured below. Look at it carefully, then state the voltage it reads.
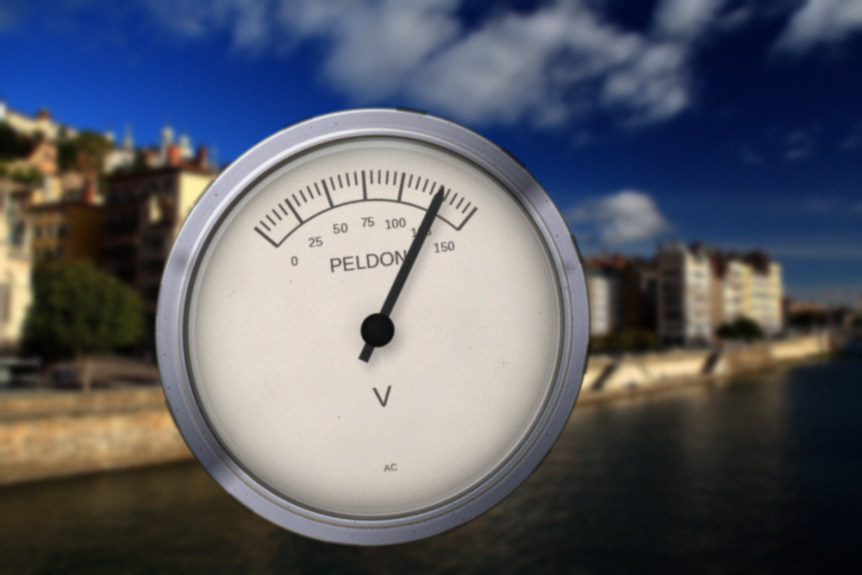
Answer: 125 V
